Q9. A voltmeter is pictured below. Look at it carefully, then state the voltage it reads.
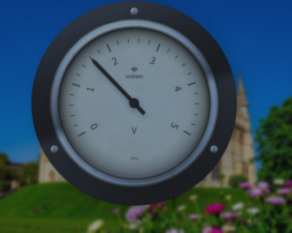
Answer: 1.6 V
